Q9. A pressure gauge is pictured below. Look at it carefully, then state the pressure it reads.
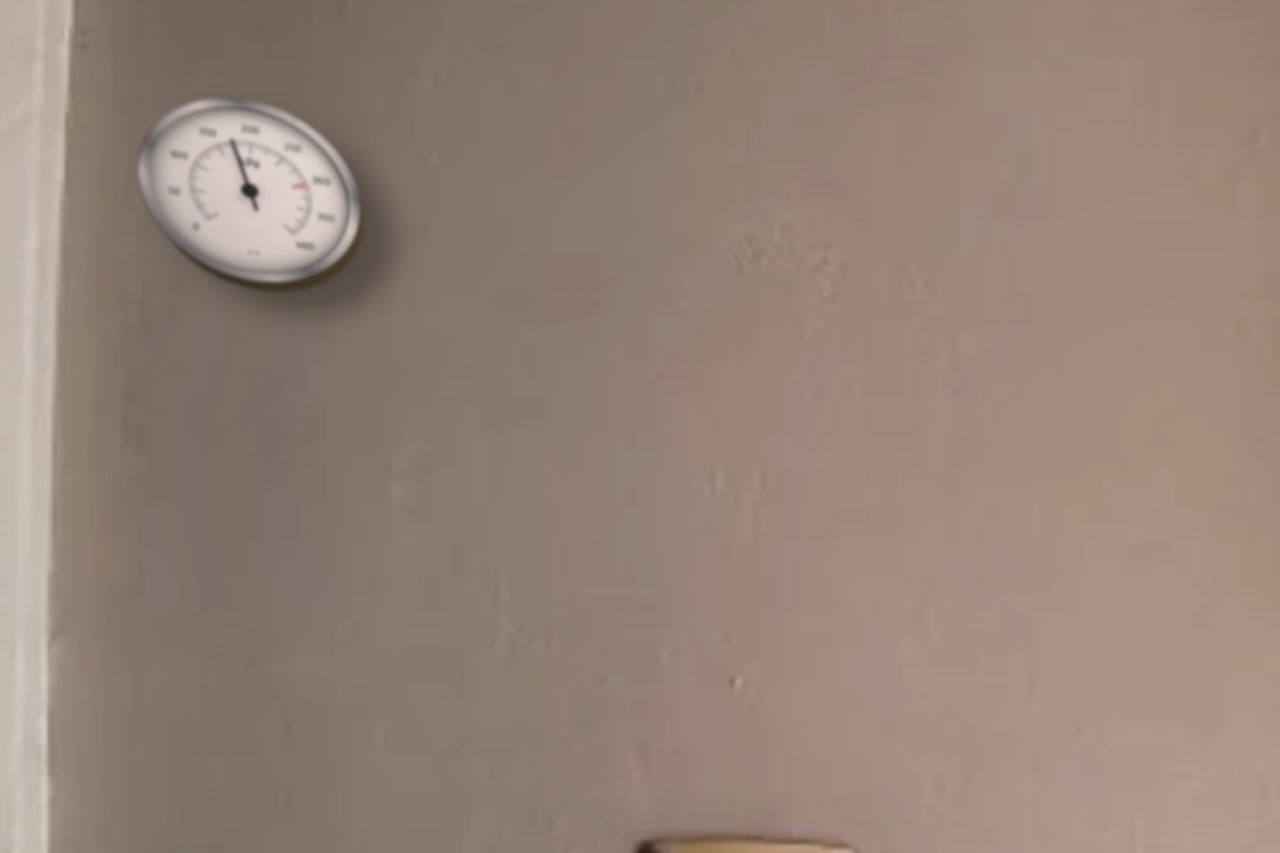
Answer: 175 kPa
